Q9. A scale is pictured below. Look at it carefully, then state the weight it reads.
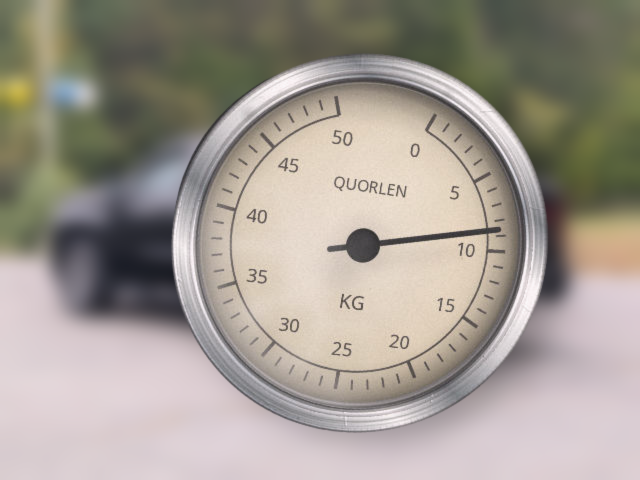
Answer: 8.5 kg
